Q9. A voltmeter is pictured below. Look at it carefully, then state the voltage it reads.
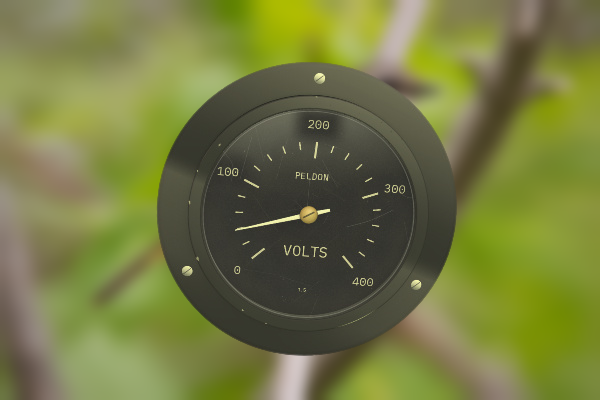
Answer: 40 V
